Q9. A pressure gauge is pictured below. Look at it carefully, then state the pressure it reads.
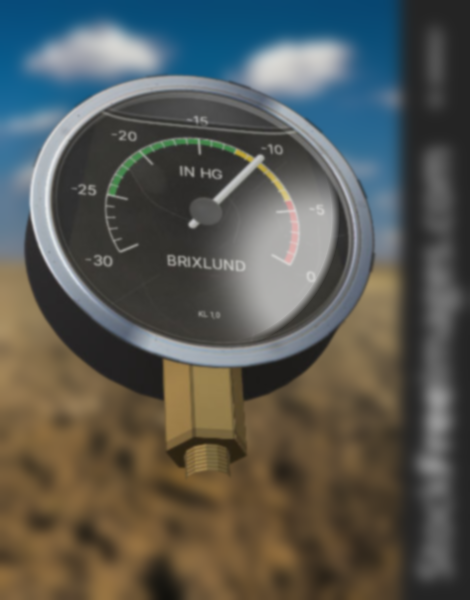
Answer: -10 inHg
